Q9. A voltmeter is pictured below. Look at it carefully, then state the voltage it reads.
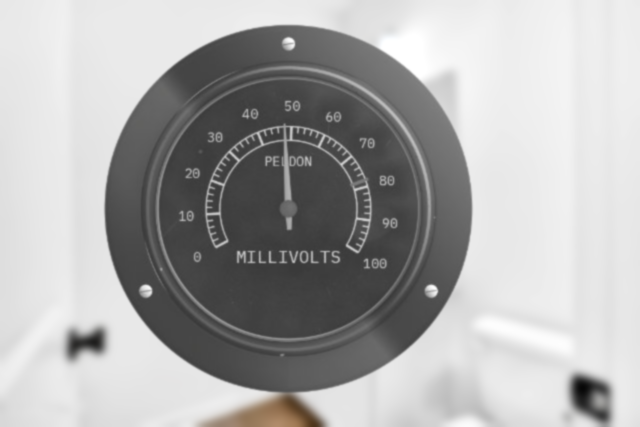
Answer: 48 mV
